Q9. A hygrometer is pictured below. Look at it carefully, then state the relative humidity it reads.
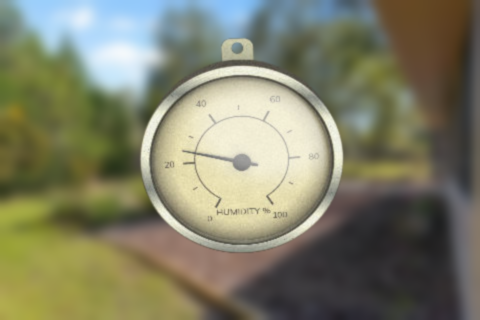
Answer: 25 %
